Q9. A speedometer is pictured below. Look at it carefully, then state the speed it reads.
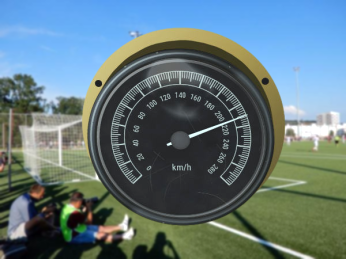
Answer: 210 km/h
